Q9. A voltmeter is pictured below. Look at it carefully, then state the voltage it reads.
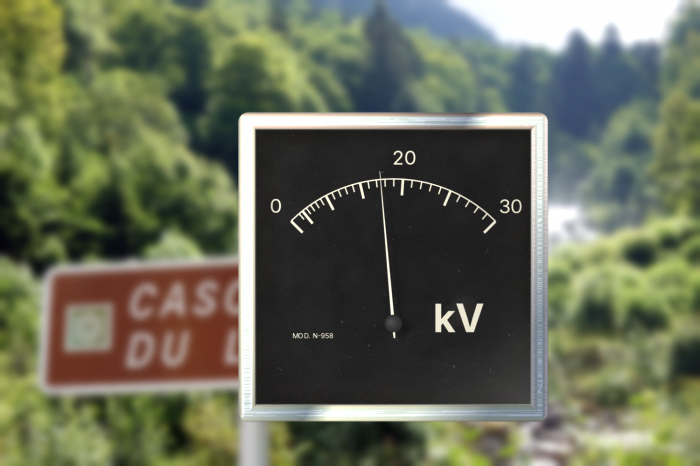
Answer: 17.5 kV
